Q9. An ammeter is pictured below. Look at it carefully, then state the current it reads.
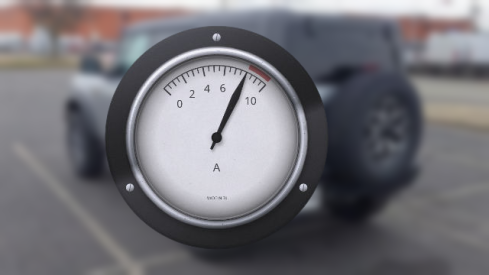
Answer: 8 A
